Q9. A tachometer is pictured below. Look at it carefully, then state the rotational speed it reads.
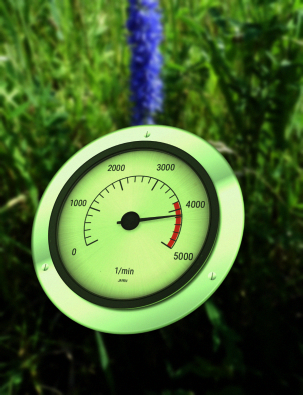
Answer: 4200 rpm
